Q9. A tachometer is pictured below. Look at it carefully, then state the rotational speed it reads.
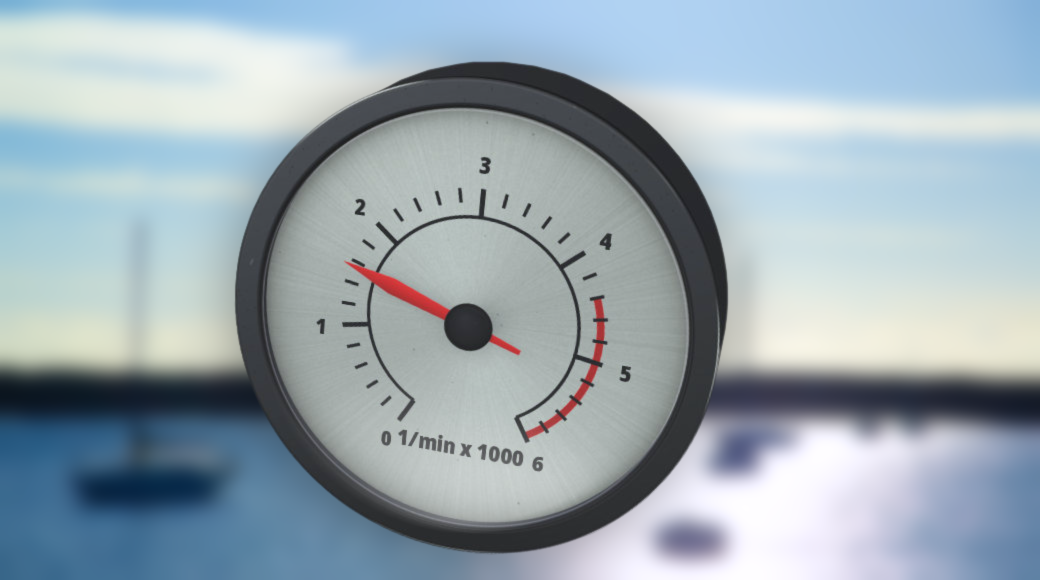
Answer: 1600 rpm
